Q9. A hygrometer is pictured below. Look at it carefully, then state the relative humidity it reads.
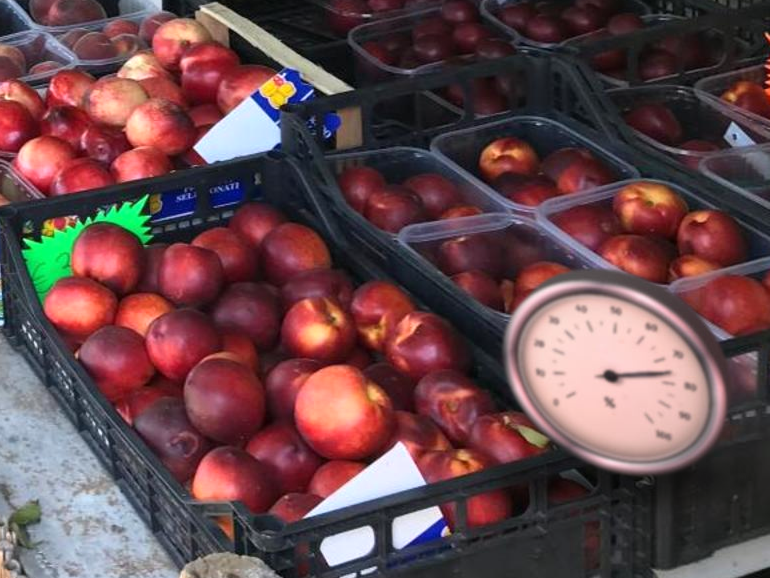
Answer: 75 %
